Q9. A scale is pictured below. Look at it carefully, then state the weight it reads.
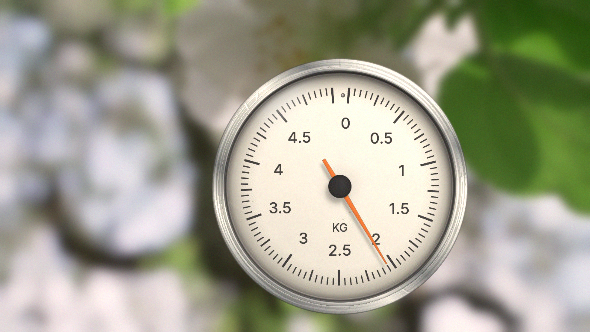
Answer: 2.05 kg
